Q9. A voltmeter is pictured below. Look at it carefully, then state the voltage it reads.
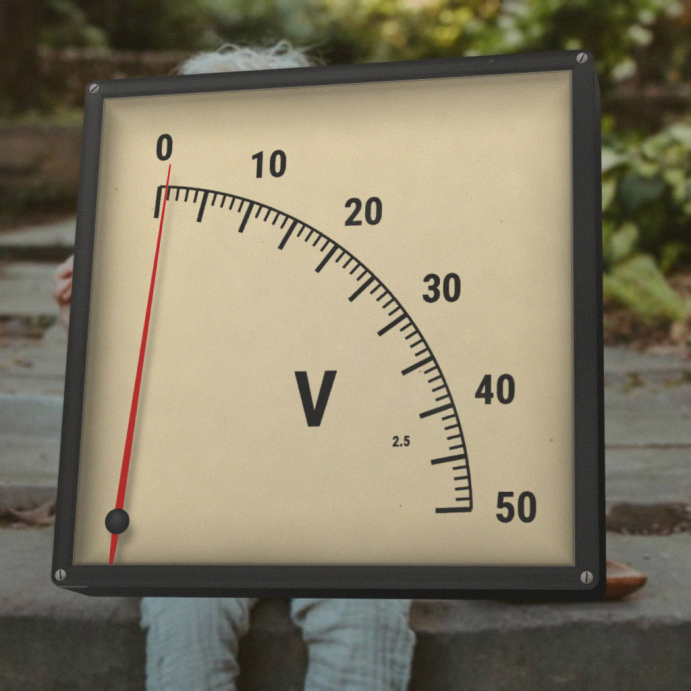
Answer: 1 V
